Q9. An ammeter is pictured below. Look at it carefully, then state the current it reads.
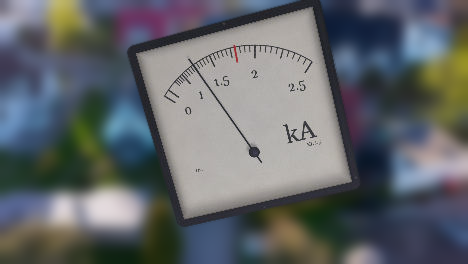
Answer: 1.25 kA
